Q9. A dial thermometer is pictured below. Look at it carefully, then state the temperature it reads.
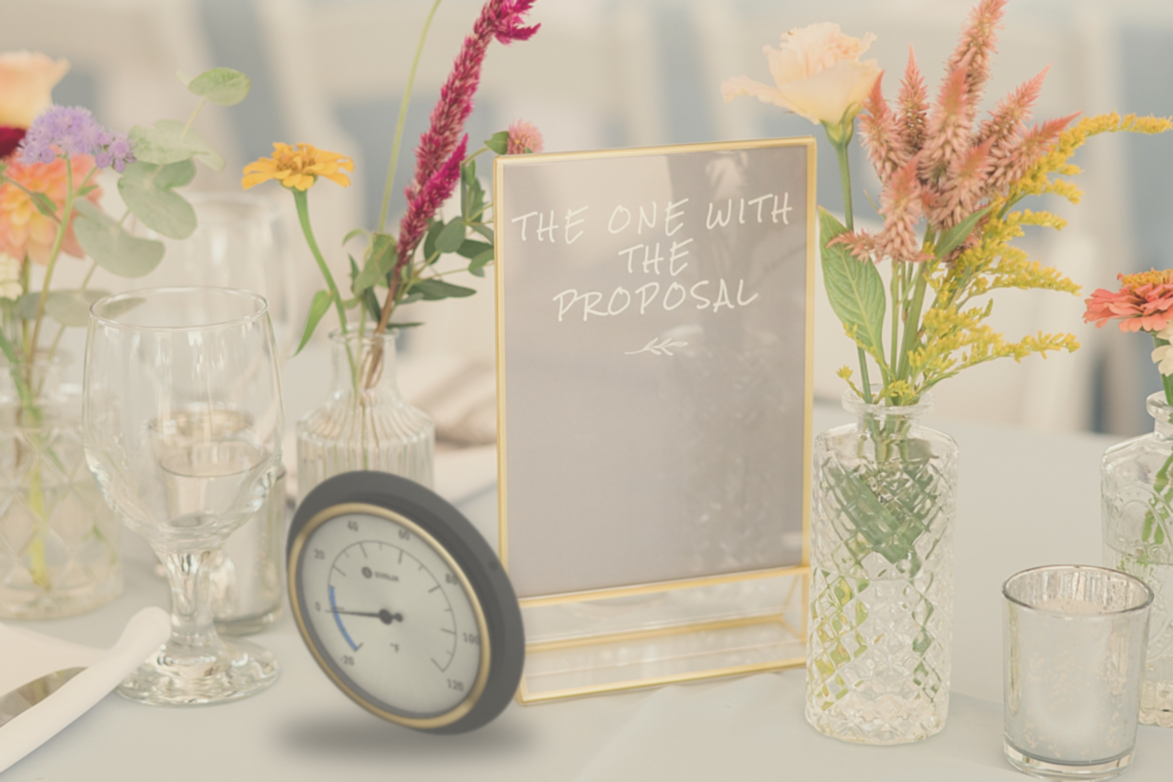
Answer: 0 °F
